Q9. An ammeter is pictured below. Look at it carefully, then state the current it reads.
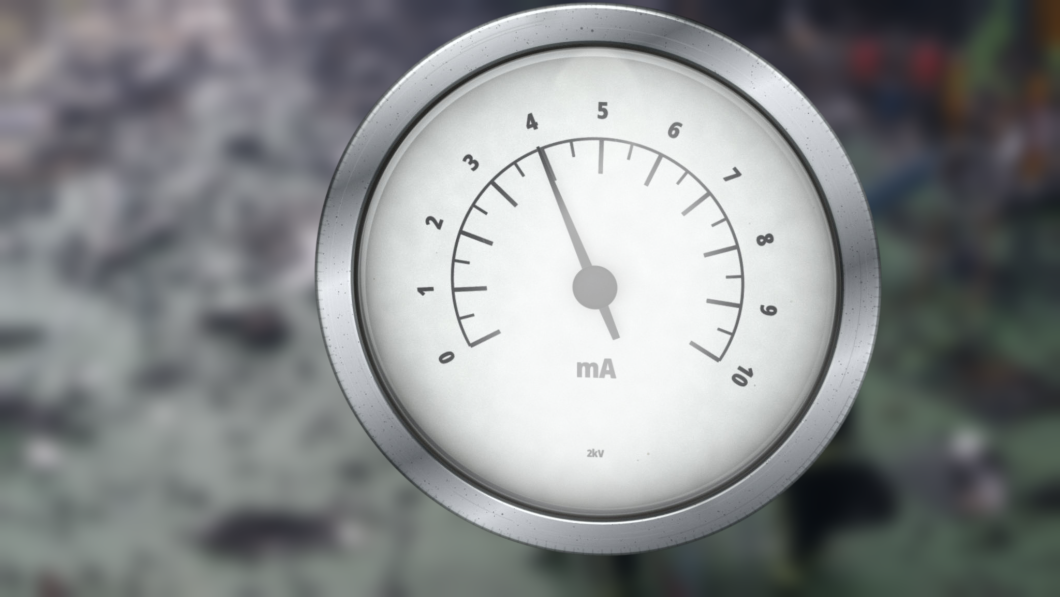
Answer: 4 mA
